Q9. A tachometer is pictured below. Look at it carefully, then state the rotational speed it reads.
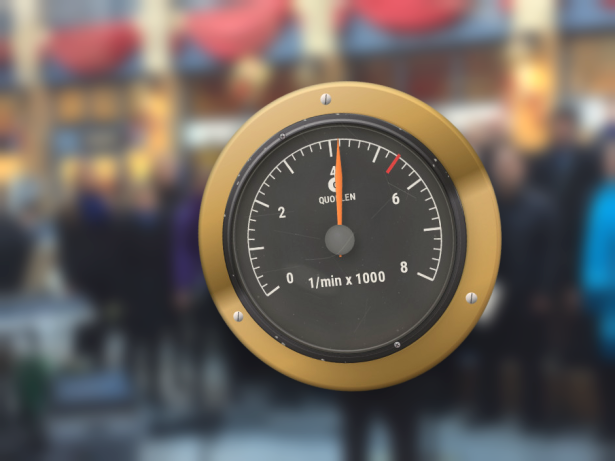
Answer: 4200 rpm
